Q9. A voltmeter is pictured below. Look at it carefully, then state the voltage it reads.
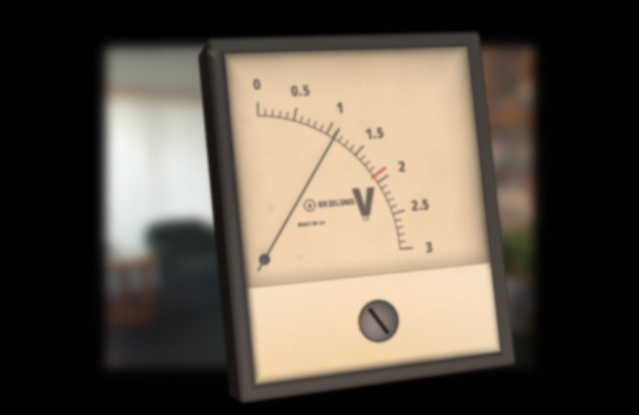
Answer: 1.1 V
